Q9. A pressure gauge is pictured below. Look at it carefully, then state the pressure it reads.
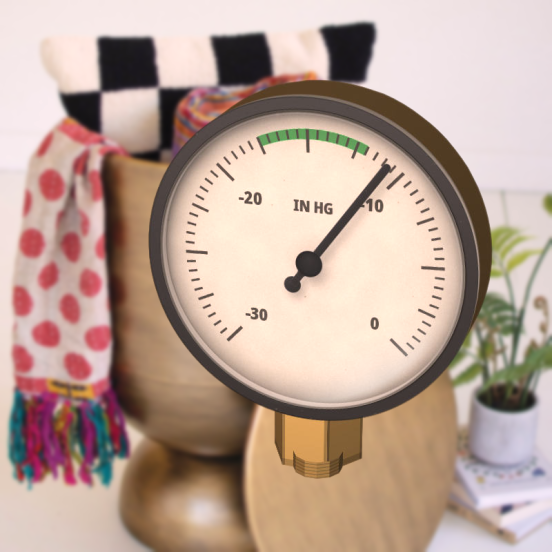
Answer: -10.75 inHg
